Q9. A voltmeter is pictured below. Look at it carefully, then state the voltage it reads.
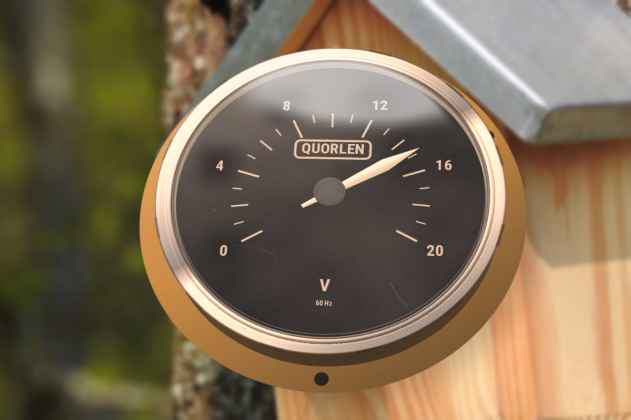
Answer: 15 V
